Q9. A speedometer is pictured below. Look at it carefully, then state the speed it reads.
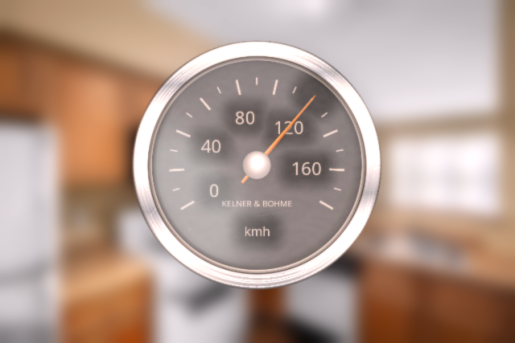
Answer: 120 km/h
